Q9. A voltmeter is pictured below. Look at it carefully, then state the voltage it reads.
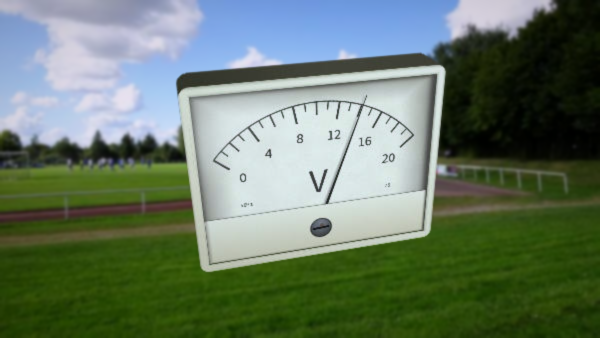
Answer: 14 V
